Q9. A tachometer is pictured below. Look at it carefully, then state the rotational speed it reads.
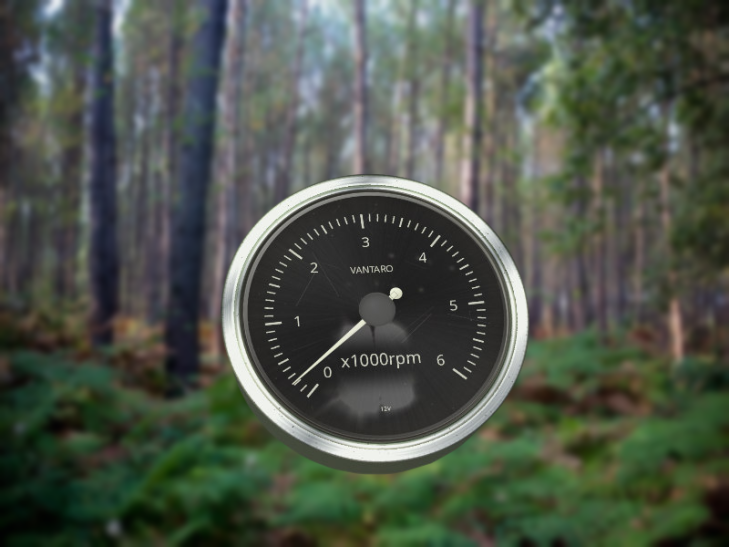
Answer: 200 rpm
